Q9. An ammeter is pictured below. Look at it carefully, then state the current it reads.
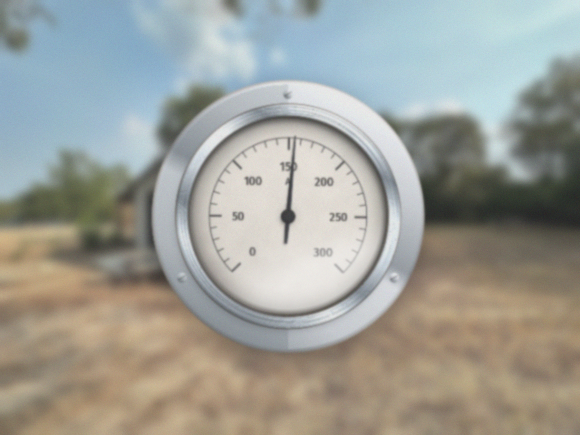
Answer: 155 A
